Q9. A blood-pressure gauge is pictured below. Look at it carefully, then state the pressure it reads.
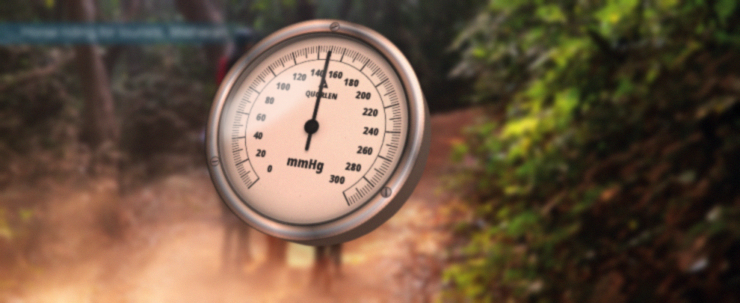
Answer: 150 mmHg
